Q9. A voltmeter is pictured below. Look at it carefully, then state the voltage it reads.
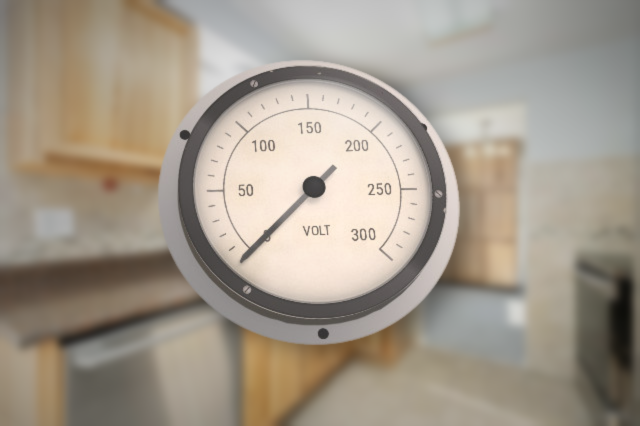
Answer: 0 V
